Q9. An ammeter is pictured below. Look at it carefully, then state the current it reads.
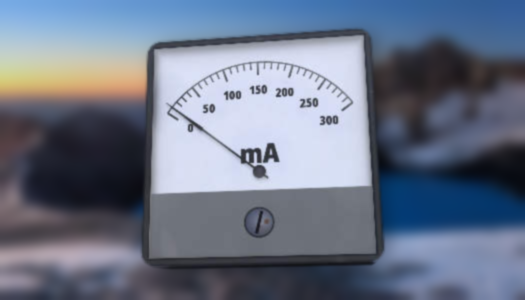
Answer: 10 mA
